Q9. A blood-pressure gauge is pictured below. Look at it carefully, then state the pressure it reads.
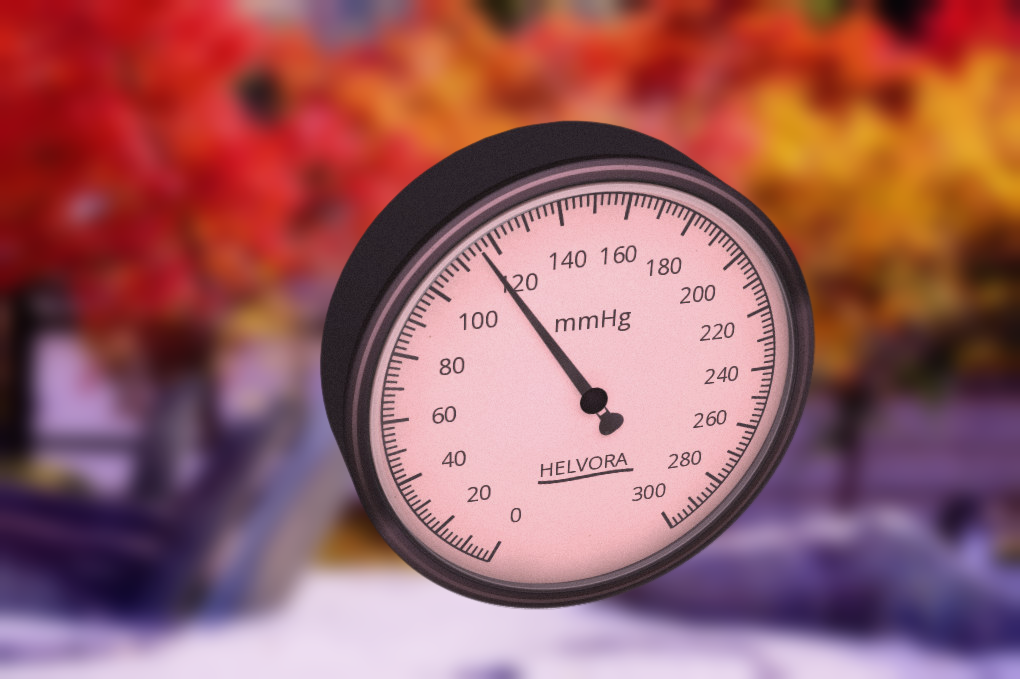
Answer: 116 mmHg
